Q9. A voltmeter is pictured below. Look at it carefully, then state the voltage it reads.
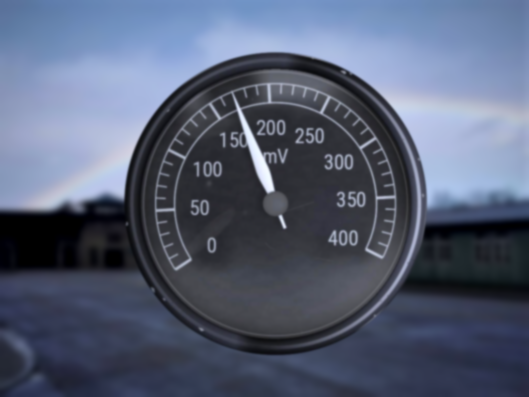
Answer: 170 mV
